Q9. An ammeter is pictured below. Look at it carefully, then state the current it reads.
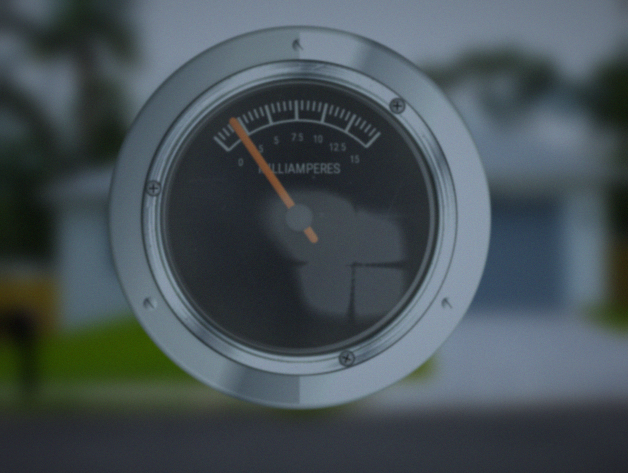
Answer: 2 mA
